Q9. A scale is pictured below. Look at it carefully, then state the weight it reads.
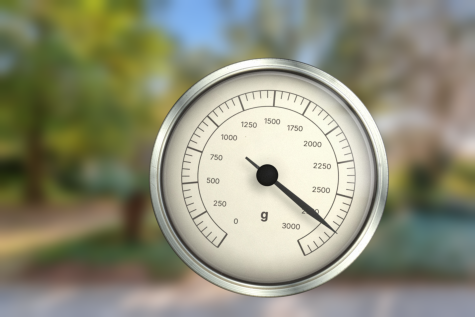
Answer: 2750 g
